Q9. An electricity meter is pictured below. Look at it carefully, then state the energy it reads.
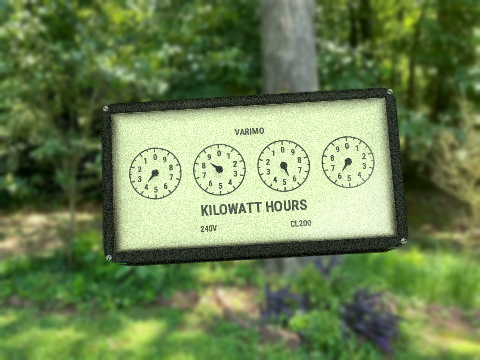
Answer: 3856 kWh
